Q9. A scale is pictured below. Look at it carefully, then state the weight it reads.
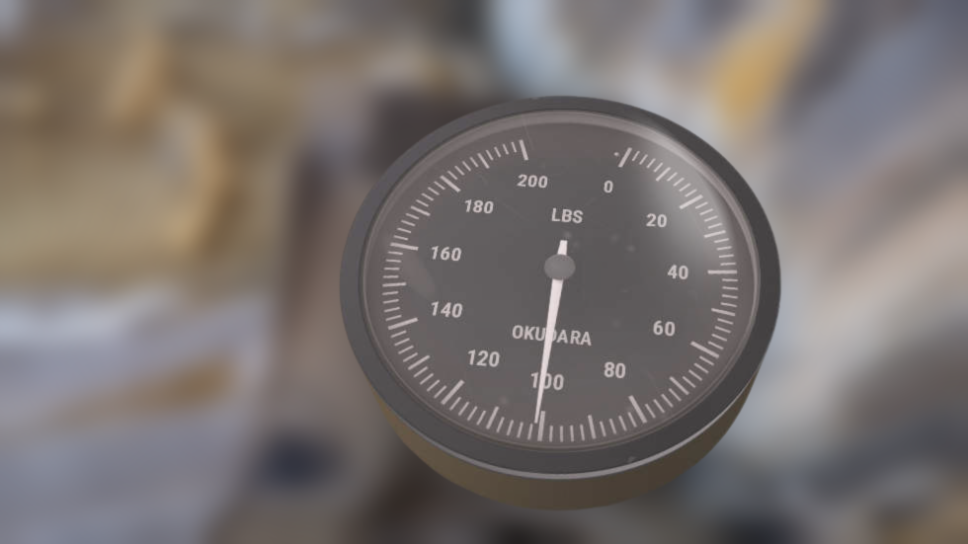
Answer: 101 lb
